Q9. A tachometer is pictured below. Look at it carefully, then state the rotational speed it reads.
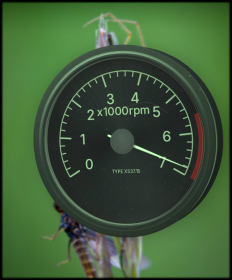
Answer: 6800 rpm
